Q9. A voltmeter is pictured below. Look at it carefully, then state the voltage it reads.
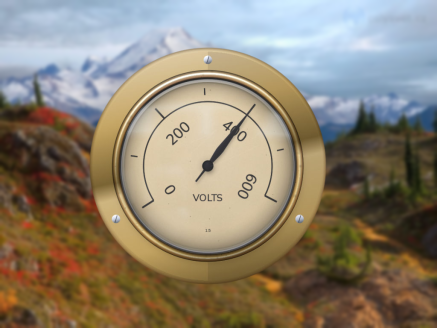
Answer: 400 V
